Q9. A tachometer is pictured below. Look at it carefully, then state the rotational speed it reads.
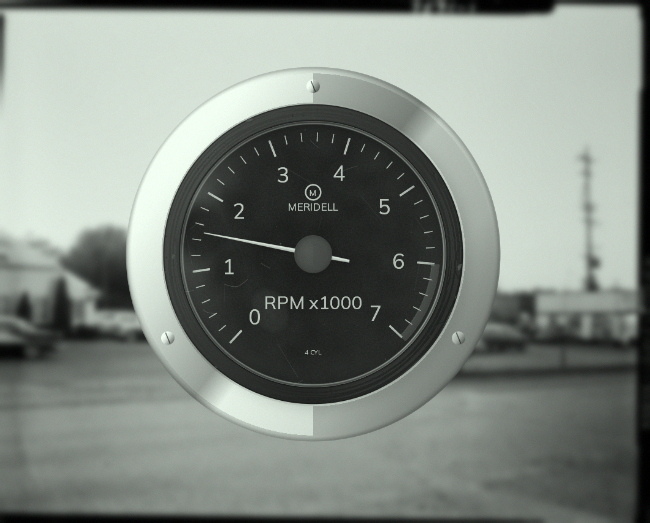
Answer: 1500 rpm
